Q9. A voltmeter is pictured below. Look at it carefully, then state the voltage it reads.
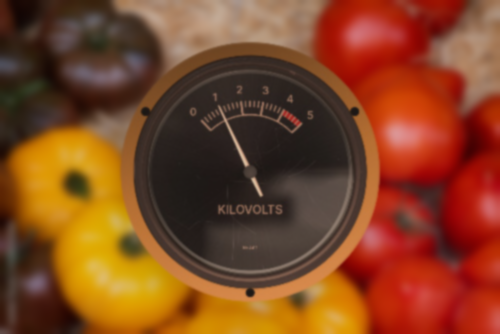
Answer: 1 kV
